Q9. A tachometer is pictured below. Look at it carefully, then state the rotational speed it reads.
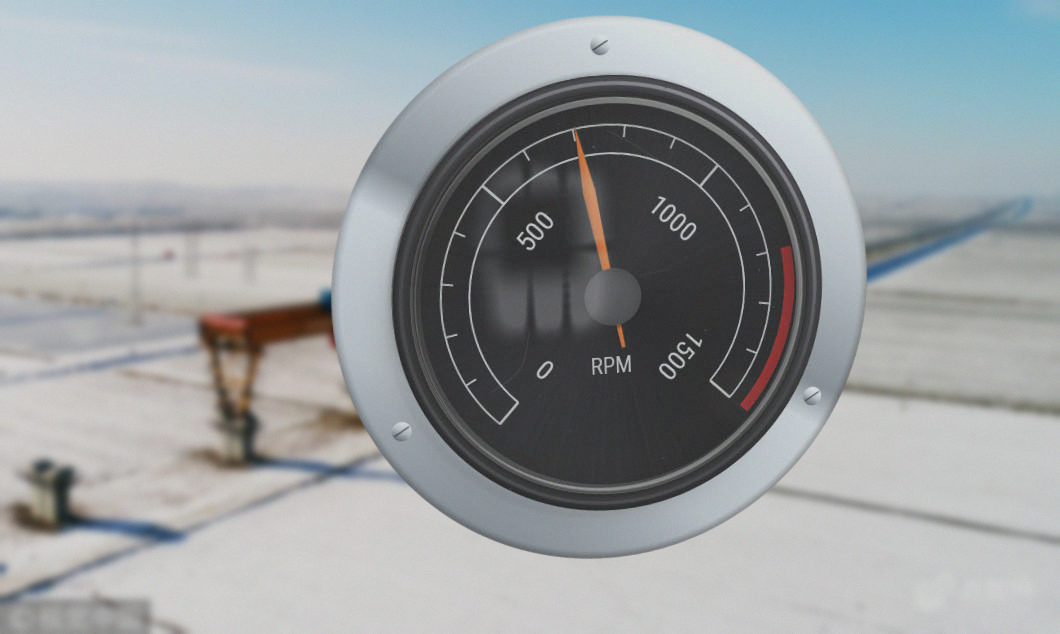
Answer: 700 rpm
